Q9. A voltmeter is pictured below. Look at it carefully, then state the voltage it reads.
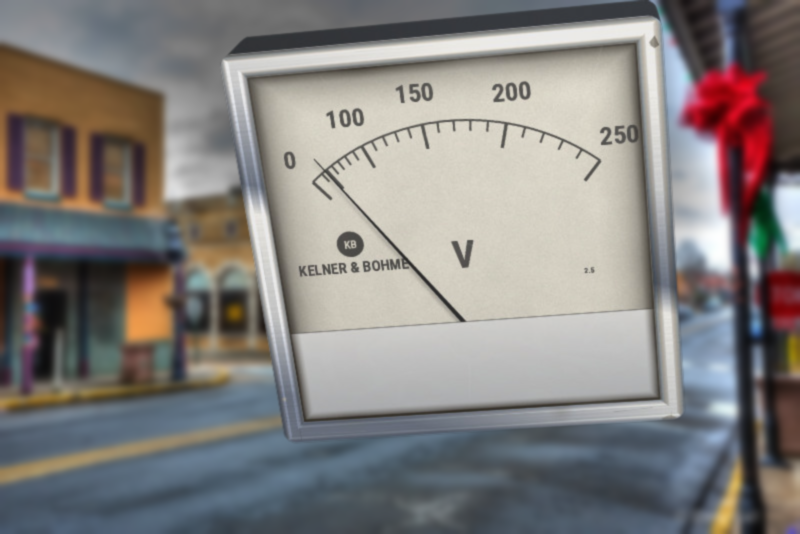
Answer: 50 V
